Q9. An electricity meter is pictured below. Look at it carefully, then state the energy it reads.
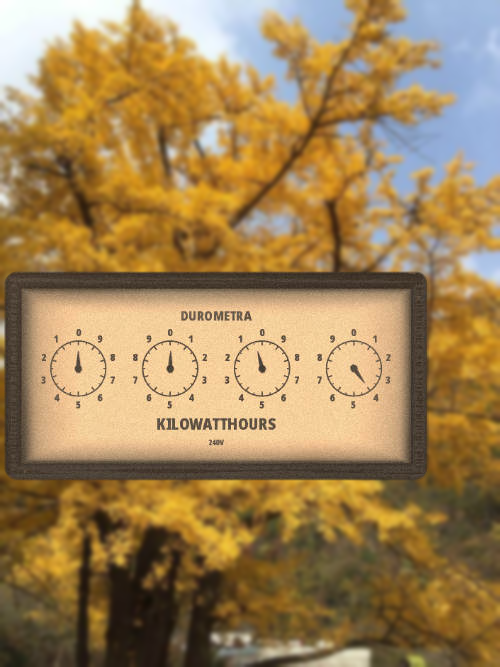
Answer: 4 kWh
